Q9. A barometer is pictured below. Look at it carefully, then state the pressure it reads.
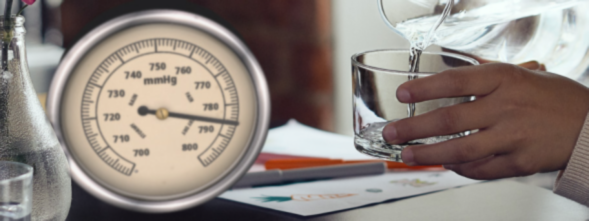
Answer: 785 mmHg
